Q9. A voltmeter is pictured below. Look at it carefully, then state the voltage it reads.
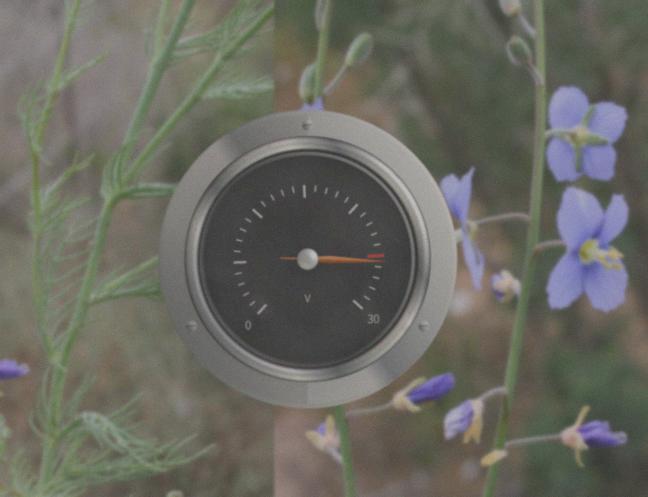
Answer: 25.5 V
